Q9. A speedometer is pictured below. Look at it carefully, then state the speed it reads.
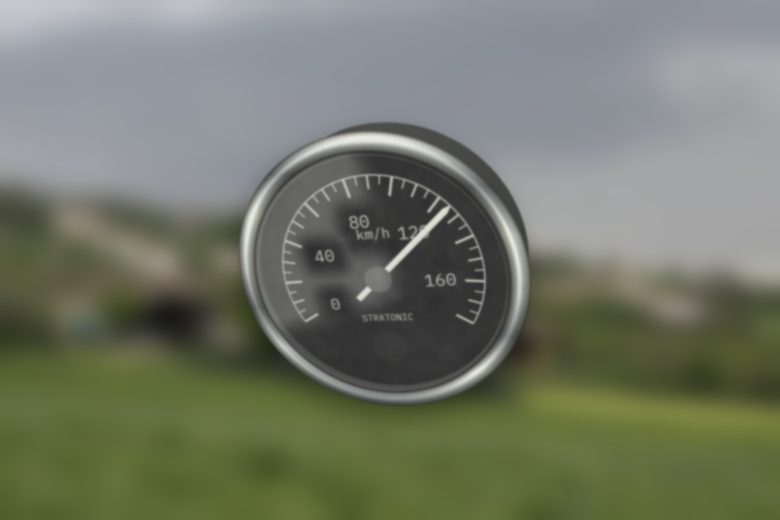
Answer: 125 km/h
